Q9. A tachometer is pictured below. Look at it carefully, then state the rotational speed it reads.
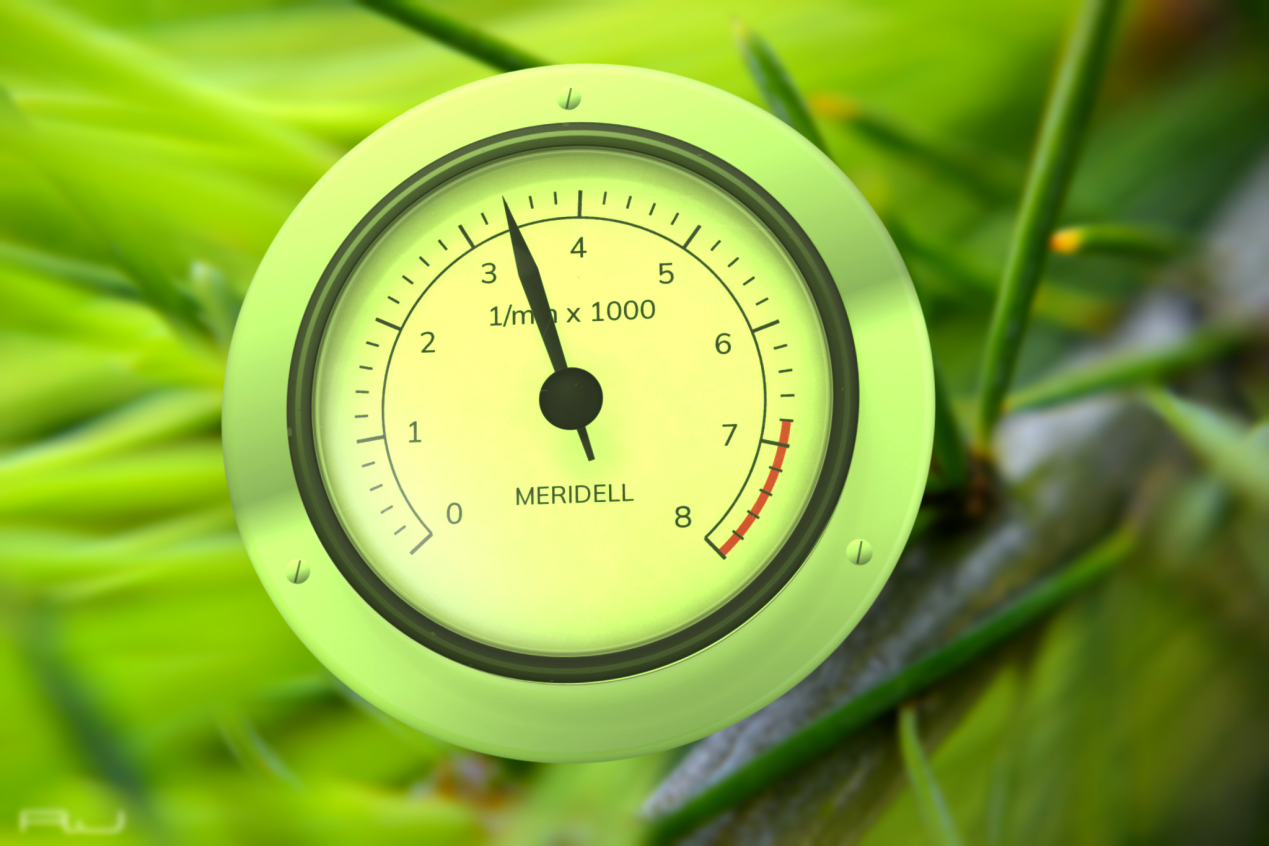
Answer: 3400 rpm
